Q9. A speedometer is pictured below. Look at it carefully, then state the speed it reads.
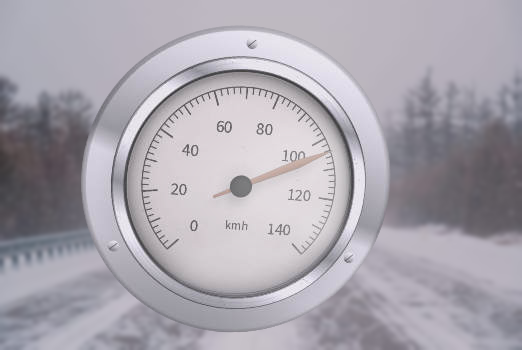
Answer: 104 km/h
